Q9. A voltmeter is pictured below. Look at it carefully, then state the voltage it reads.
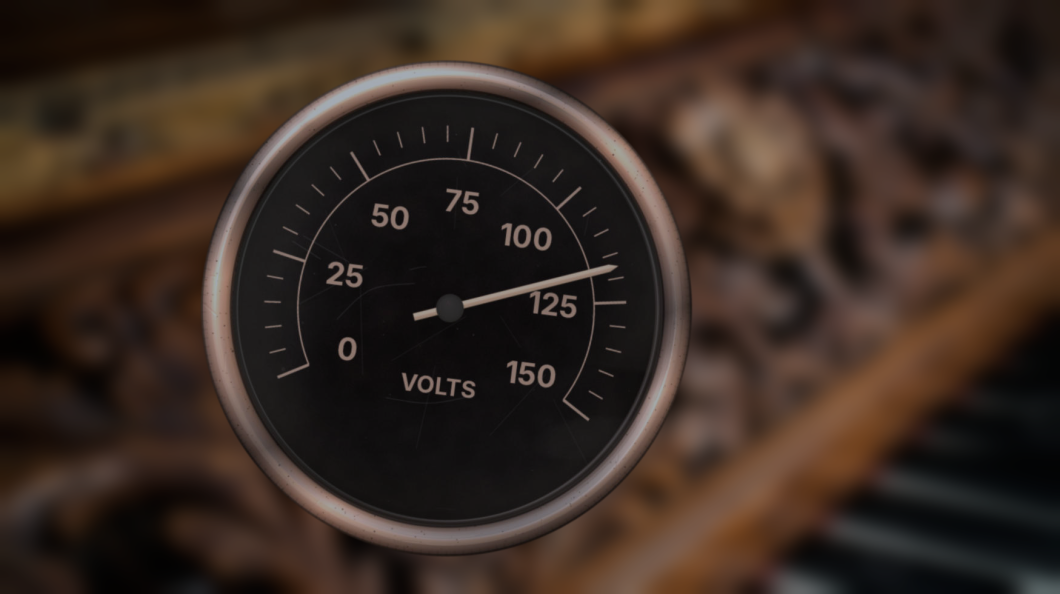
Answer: 117.5 V
